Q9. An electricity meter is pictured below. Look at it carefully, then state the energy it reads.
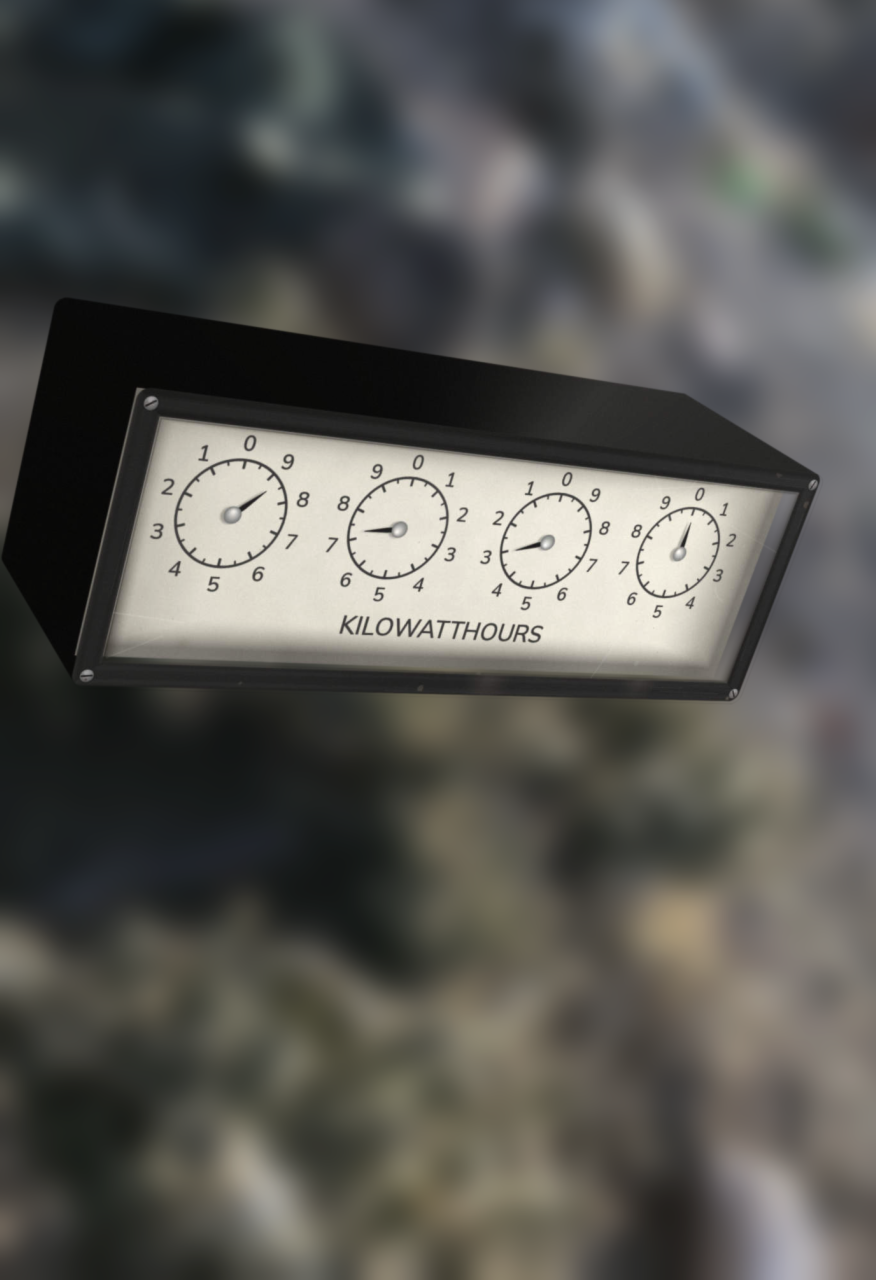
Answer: 8730 kWh
